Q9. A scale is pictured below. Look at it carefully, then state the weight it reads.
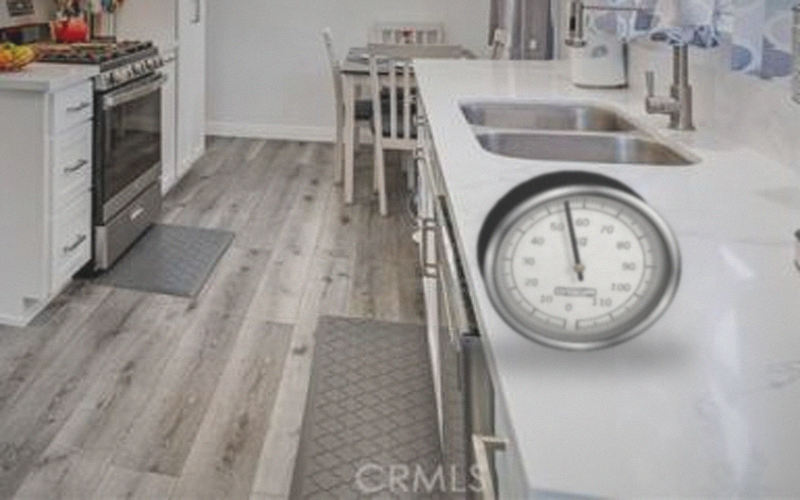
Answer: 55 kg
